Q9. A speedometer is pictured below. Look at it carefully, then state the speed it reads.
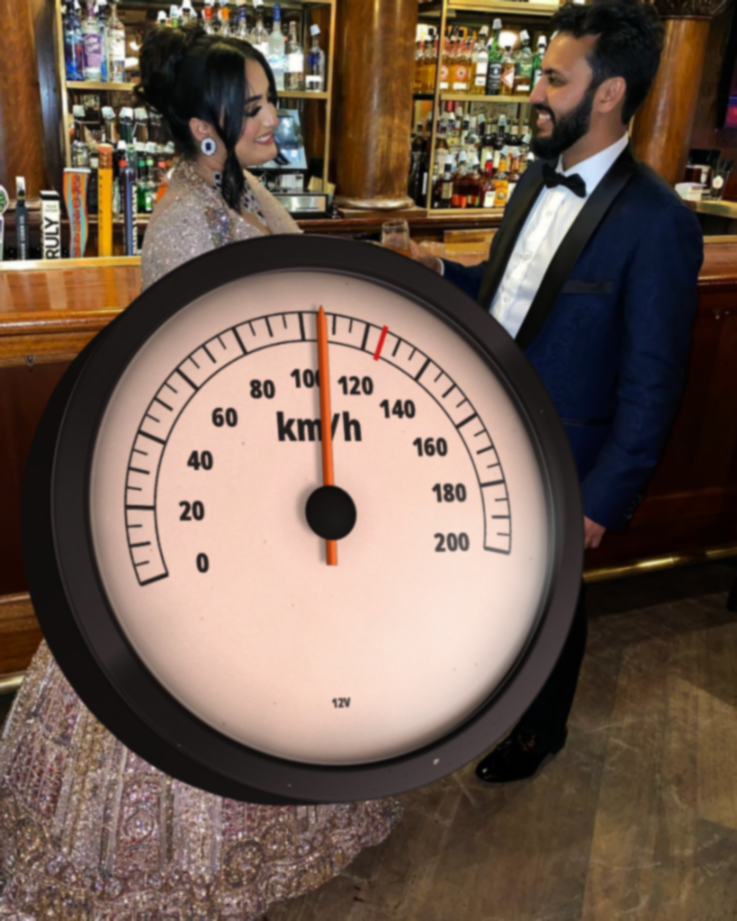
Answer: 105 km/h
